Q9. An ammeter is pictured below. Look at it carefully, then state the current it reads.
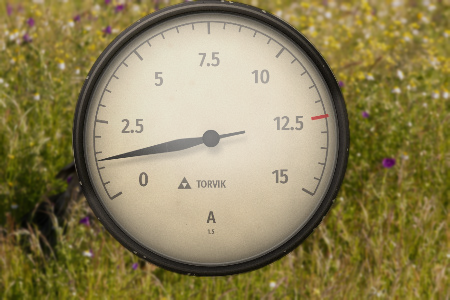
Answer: 1.25 A
